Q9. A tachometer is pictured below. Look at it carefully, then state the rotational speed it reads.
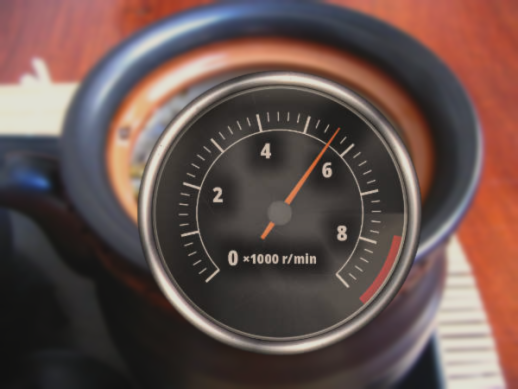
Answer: 5600 rpm
